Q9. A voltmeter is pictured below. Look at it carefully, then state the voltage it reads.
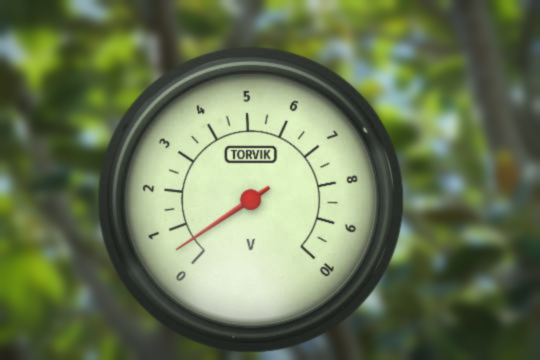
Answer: 0.5 V
